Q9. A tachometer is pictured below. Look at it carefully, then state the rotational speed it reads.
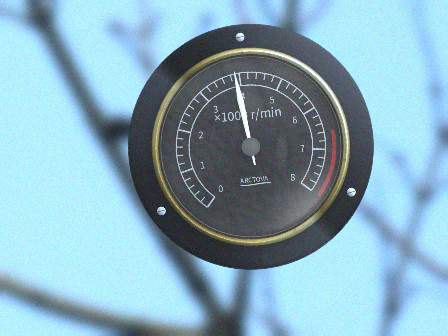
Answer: 3900 rpm
